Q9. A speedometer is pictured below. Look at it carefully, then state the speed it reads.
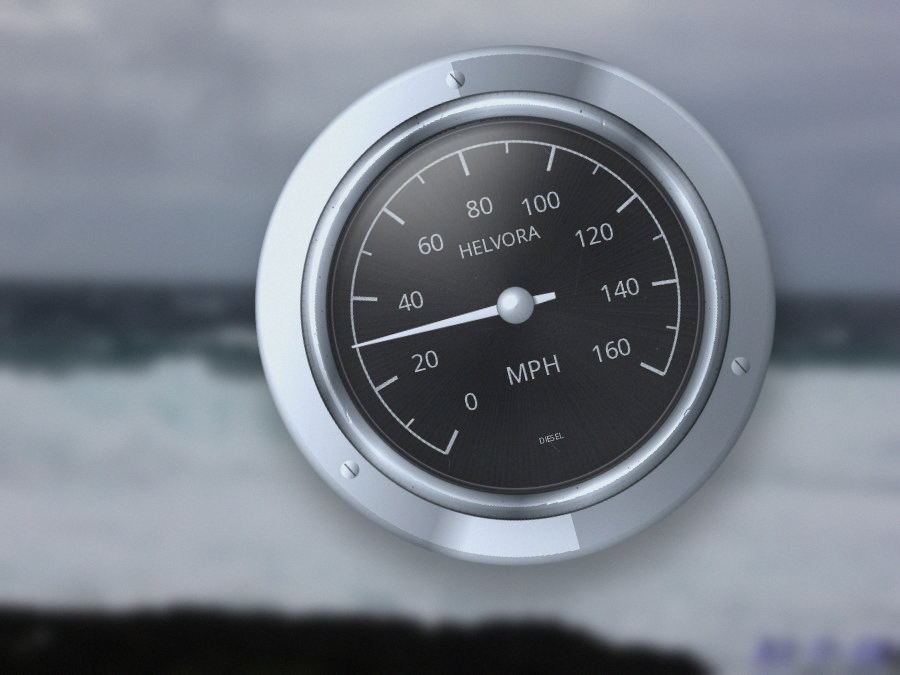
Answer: 30 mph
